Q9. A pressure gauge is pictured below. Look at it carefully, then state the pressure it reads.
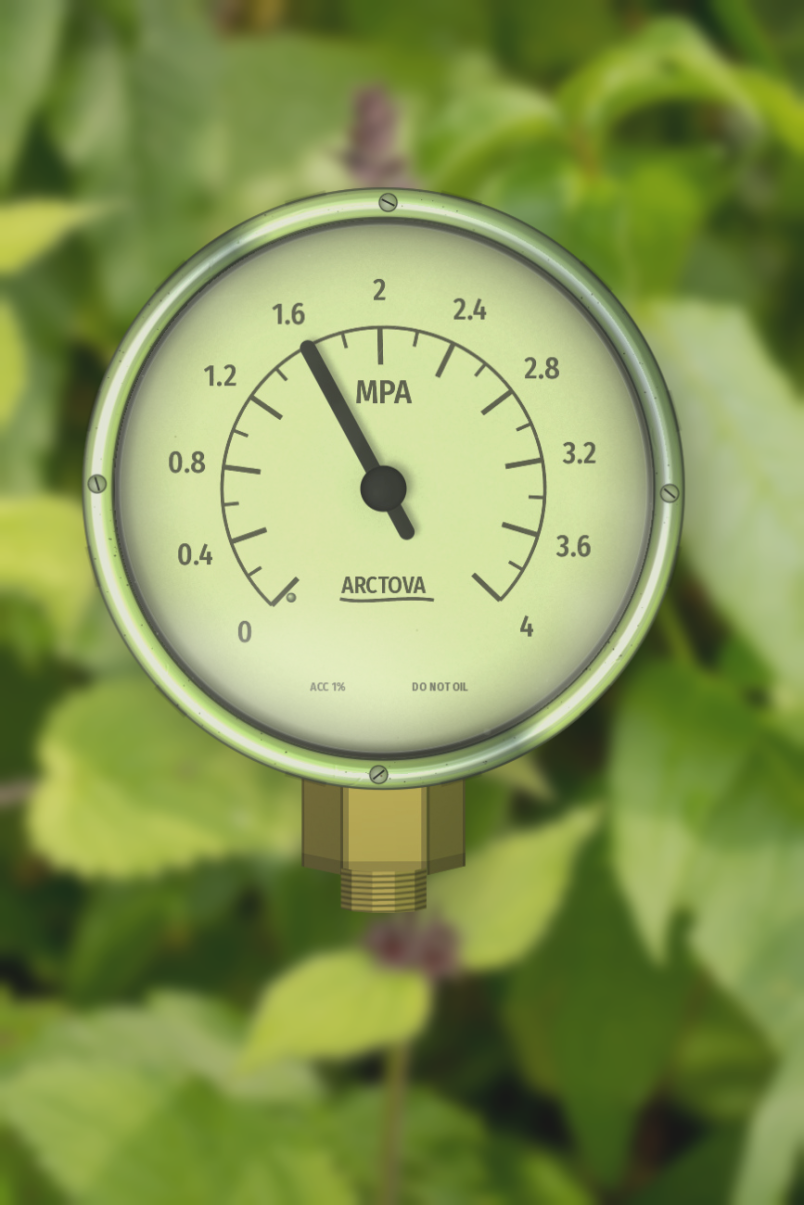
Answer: 1.6 MPa
